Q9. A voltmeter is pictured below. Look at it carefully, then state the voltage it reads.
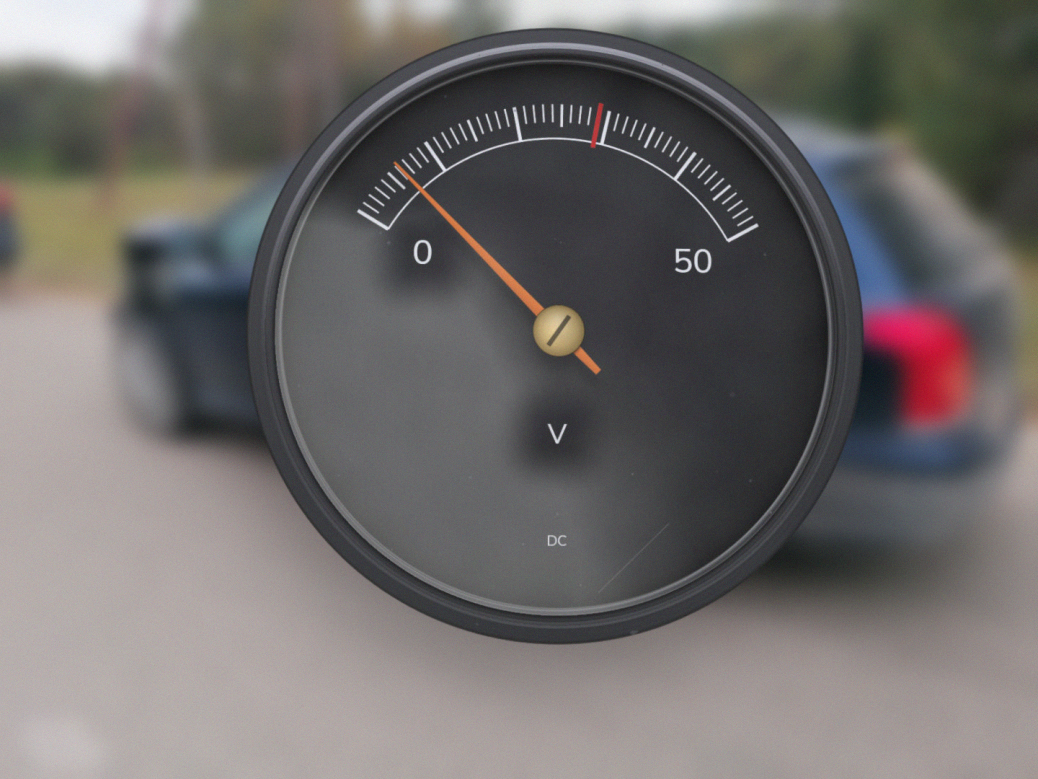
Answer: 6 V
